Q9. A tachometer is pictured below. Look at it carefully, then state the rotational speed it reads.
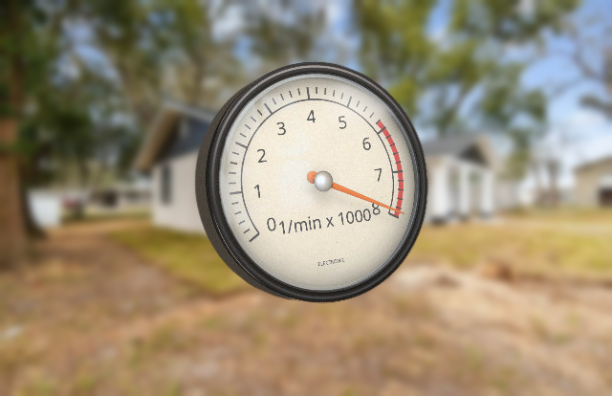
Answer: 7900 rpm
